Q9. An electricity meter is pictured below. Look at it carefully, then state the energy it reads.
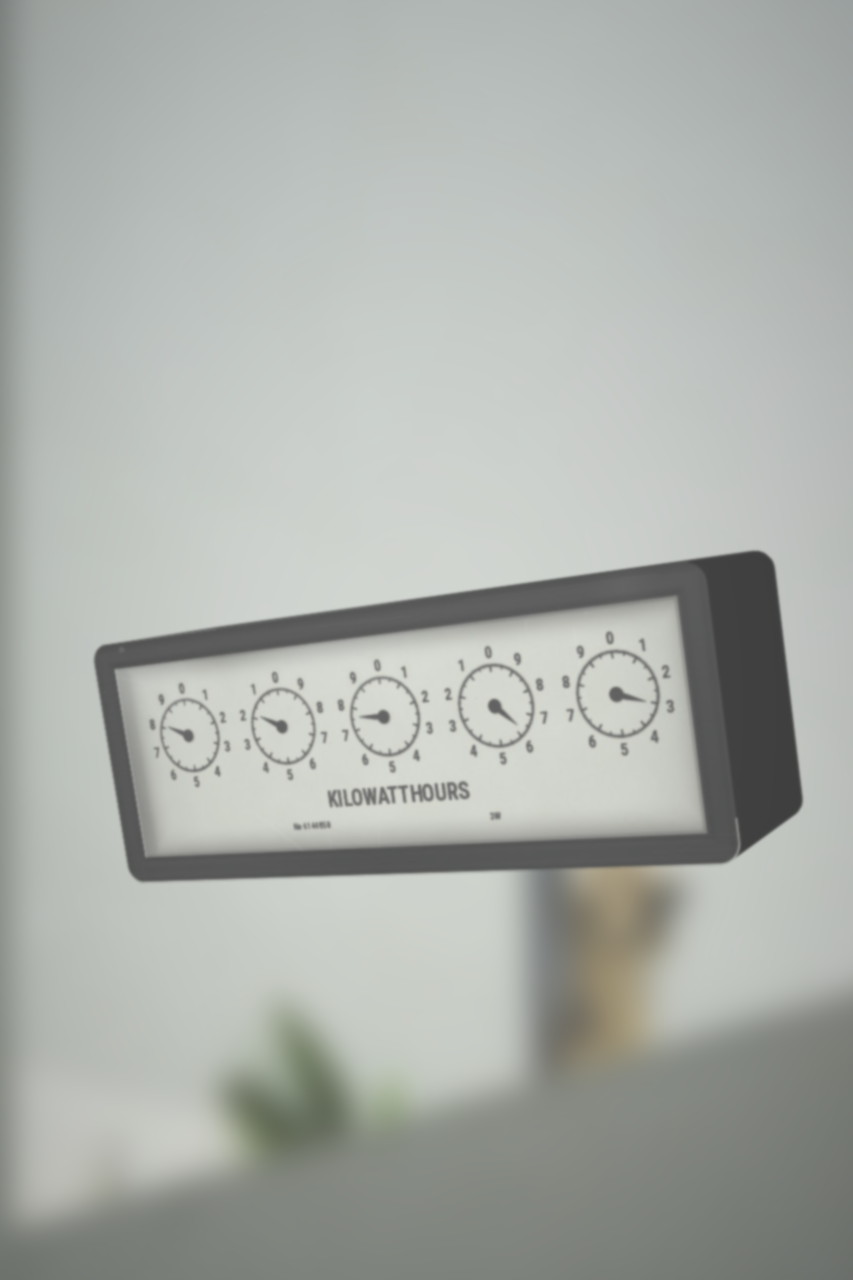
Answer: 81763 kWh
